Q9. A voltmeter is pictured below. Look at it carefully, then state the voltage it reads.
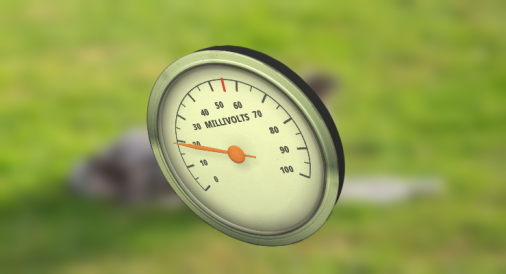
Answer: 20 mV
